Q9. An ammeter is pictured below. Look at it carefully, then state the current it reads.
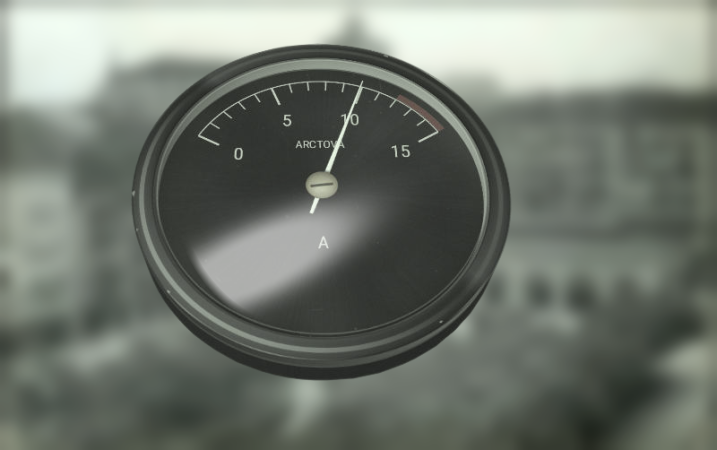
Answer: 10 A
